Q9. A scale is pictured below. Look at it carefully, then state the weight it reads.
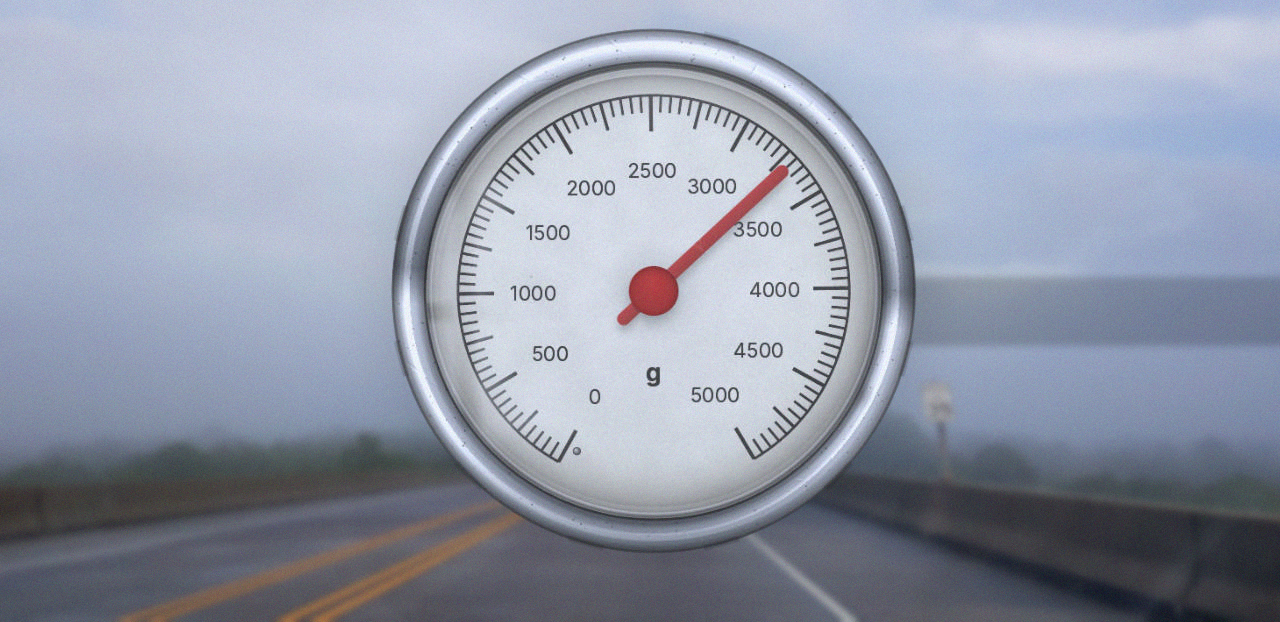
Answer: 3300 g
